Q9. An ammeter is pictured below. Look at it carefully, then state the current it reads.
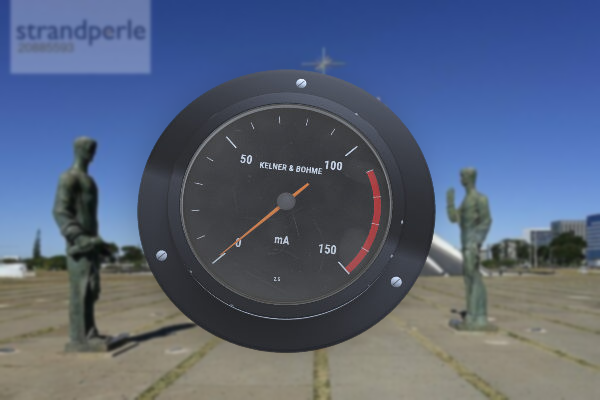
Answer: 0 mA
